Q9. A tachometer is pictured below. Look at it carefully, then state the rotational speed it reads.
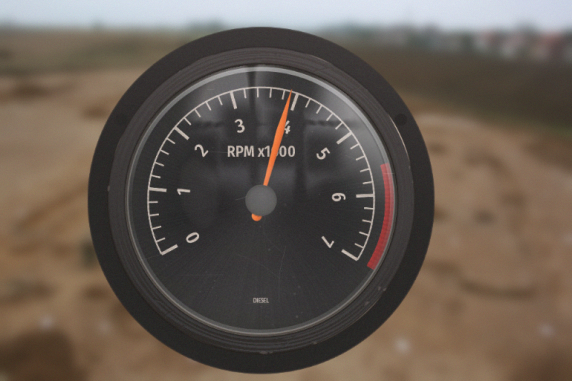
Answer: 3900 rpm
